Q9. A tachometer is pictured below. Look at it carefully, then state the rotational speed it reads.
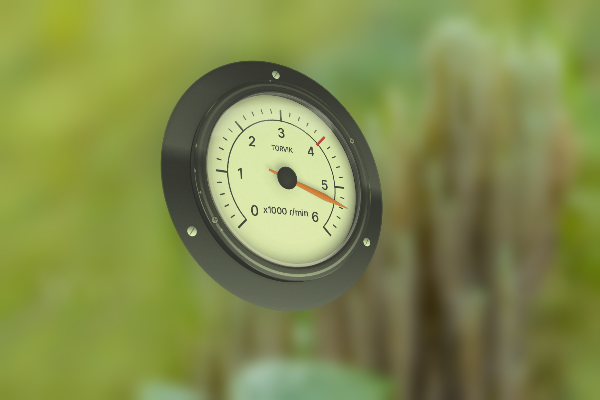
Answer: 5400 rpm
